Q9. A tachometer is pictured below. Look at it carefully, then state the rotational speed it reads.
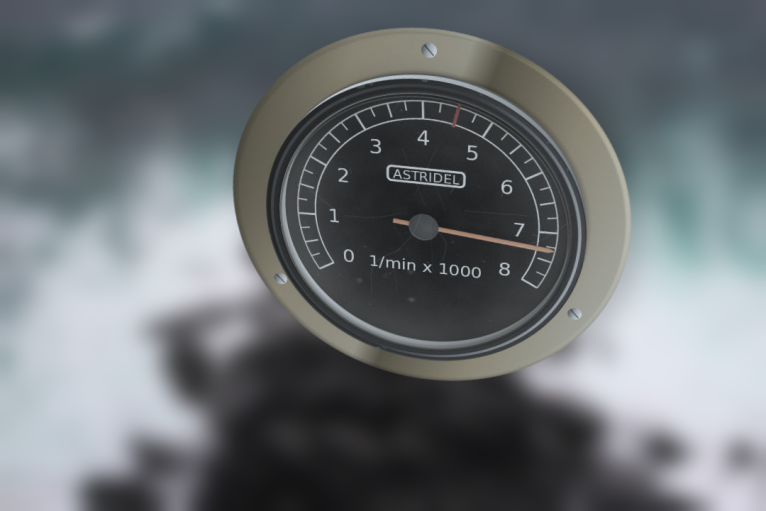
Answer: 7250 rpm
